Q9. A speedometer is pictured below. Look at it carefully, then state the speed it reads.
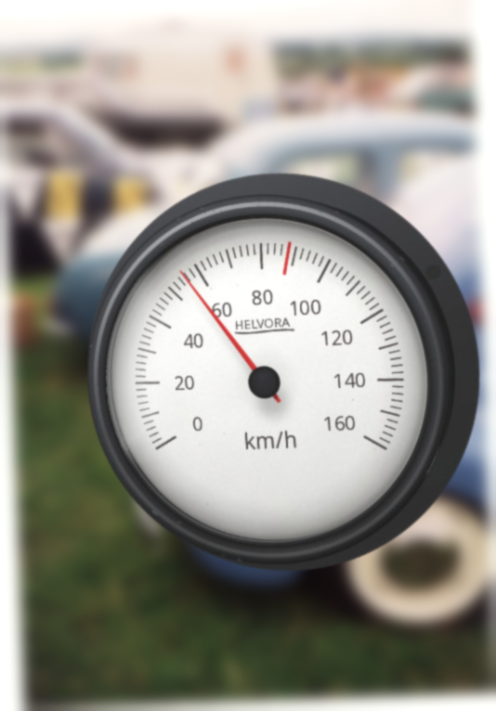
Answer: 56 km/h
